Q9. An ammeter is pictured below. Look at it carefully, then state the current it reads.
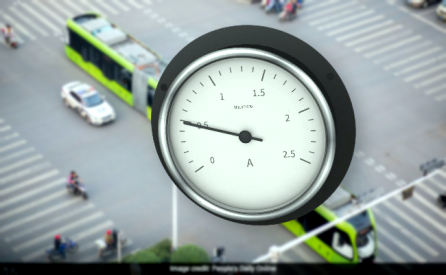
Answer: 0.5 A
